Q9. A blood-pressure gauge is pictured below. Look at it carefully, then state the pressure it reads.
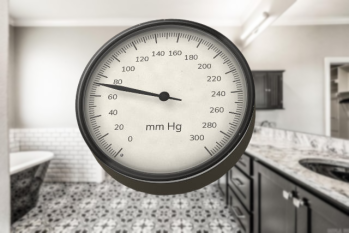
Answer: 70 mmHg
